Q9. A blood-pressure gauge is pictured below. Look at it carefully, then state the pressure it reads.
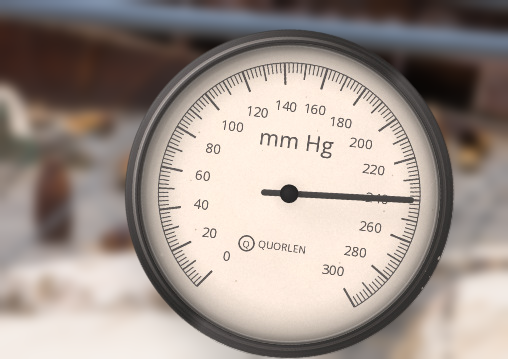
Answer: 240 mmHg
